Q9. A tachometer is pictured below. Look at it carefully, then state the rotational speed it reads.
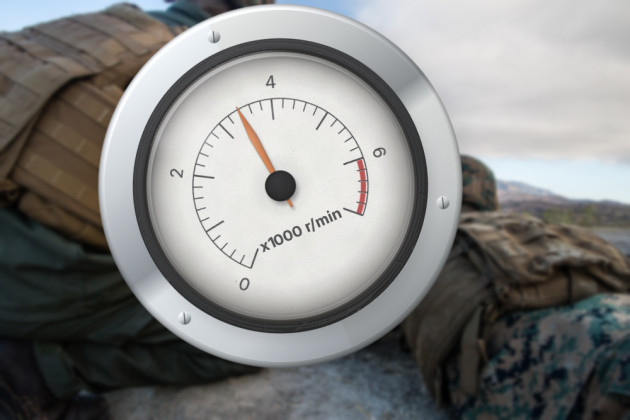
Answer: 3400 rpm
